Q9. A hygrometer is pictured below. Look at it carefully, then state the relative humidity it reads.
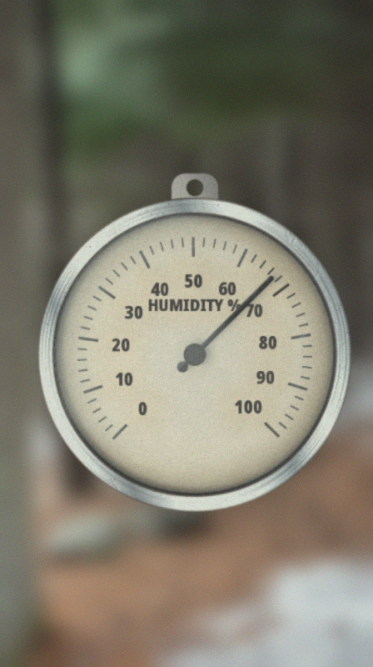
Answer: 67 %
